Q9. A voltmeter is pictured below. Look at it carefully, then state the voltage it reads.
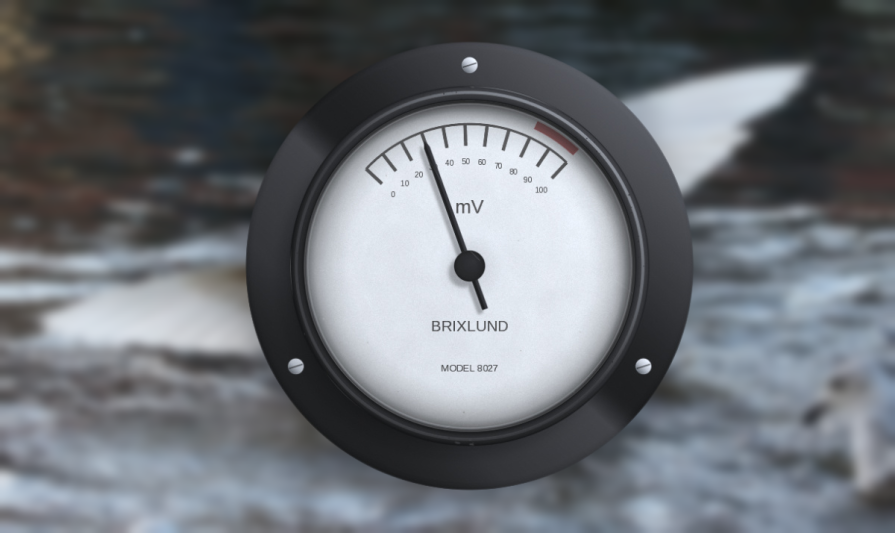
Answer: 30 mV
